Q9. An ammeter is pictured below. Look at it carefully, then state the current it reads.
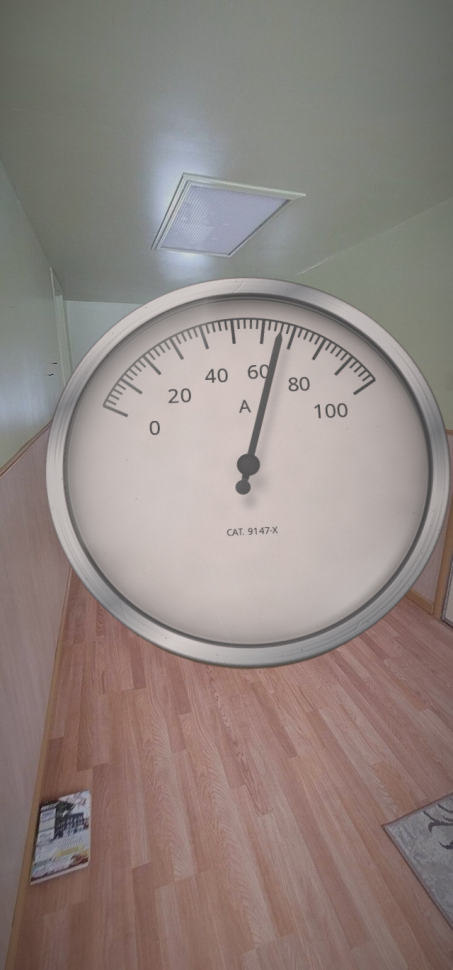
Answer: 66 A
